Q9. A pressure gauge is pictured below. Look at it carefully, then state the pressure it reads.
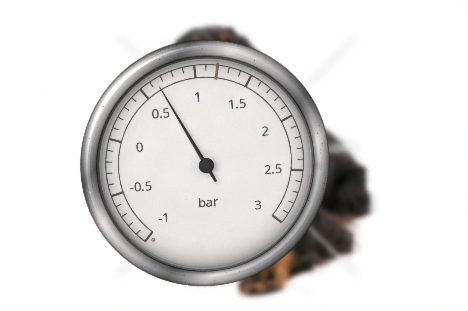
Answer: 0.65 bar
